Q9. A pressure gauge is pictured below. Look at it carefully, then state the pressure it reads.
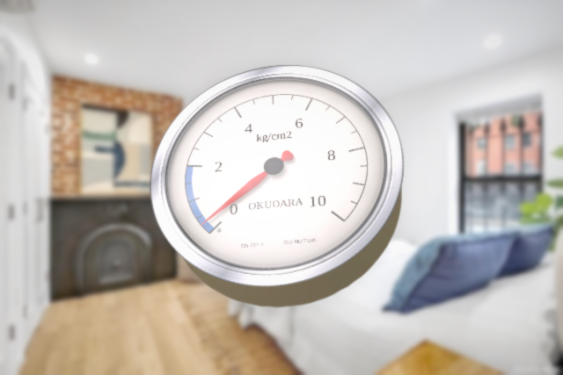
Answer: 0.25 kg/cm²
